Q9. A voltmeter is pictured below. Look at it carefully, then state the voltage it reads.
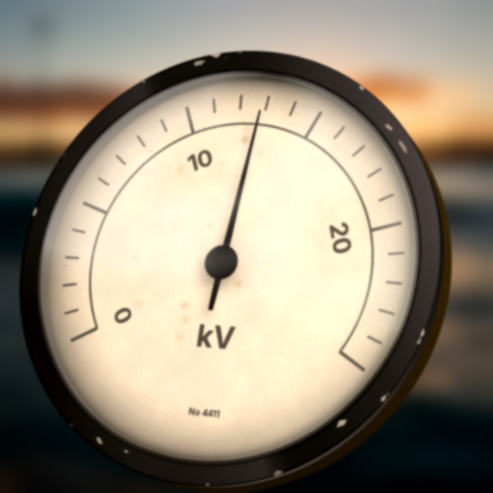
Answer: 13 kV
